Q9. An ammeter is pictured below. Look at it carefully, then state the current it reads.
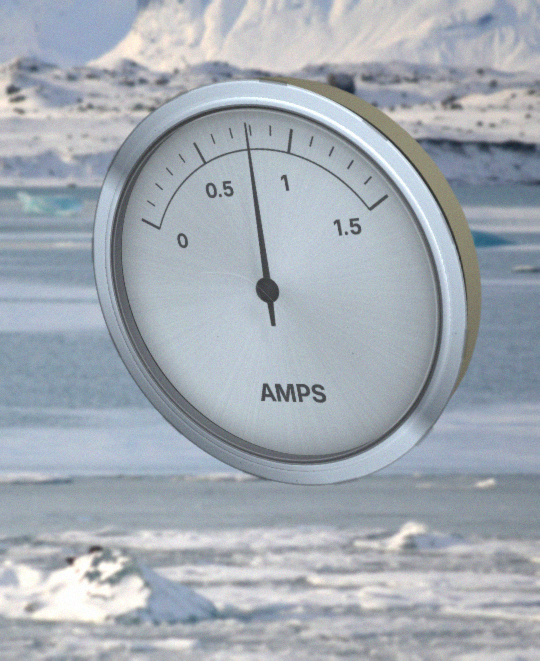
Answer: 0.8 A
